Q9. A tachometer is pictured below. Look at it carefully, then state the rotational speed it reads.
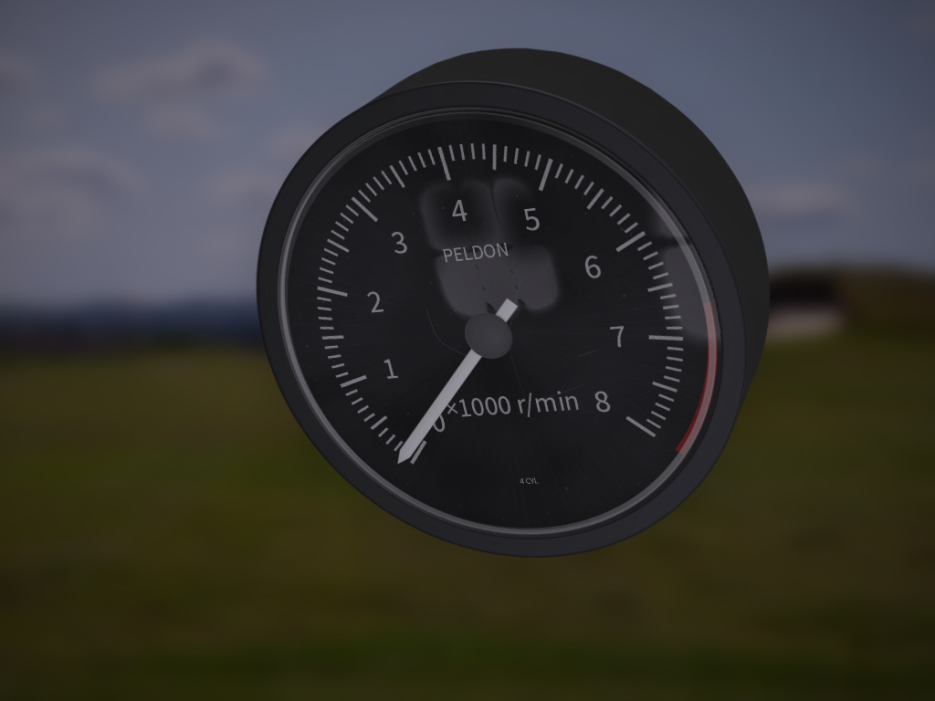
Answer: 100 rpm
